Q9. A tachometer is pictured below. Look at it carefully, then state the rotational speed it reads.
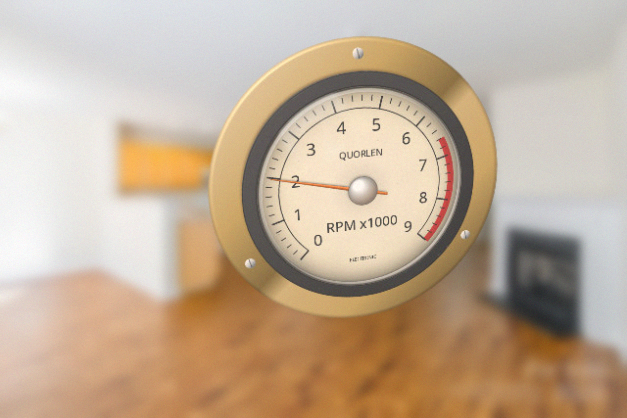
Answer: 2000 rpm
